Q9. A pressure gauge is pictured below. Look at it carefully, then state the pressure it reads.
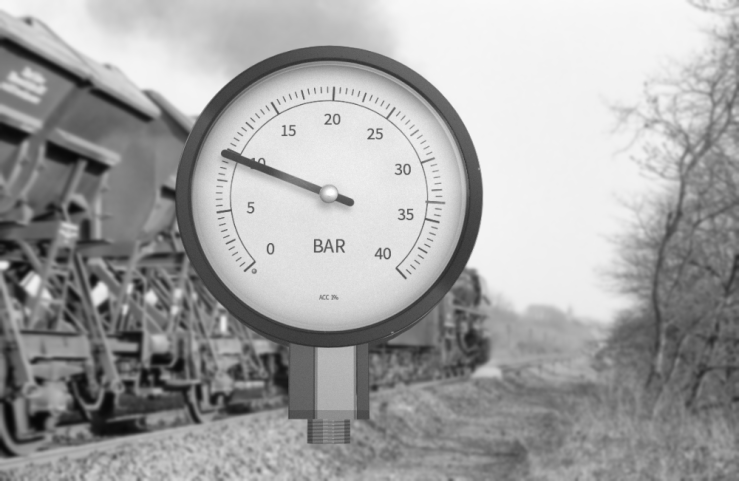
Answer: 9.5 bar
